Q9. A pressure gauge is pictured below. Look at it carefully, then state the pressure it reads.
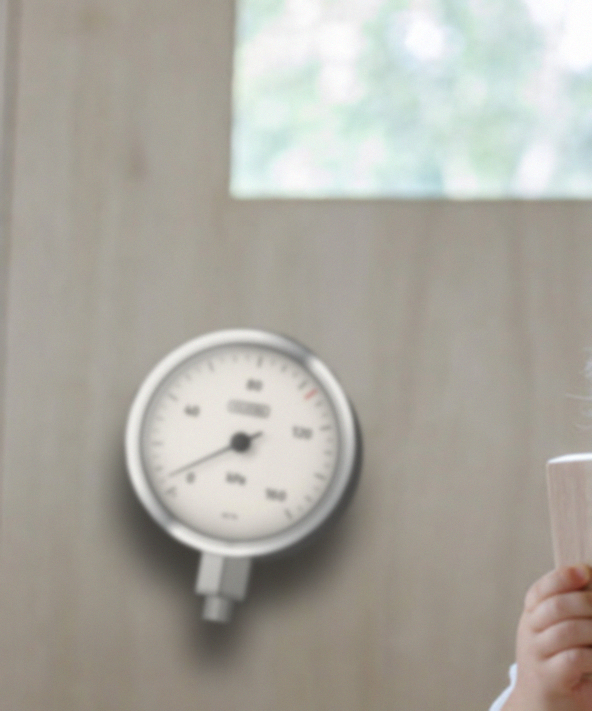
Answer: 5 kPa
